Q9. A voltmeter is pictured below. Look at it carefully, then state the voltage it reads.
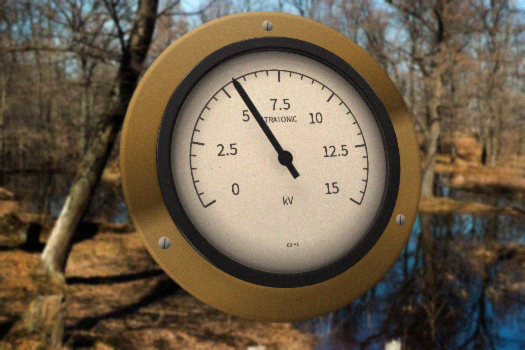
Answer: 5.5 kV
